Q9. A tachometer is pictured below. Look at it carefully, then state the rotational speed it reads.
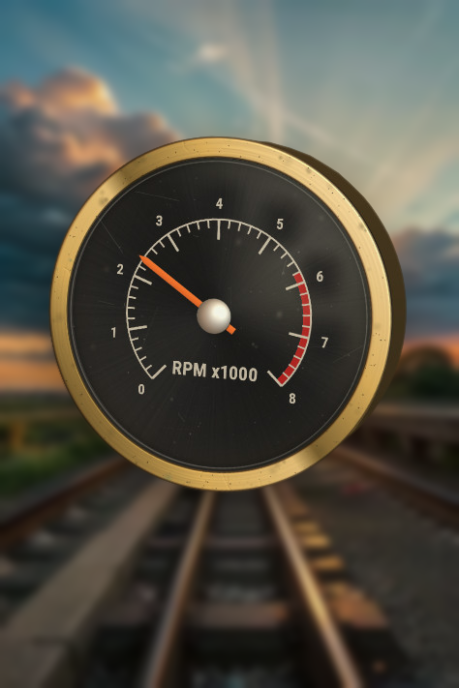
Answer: 2400 rpm
